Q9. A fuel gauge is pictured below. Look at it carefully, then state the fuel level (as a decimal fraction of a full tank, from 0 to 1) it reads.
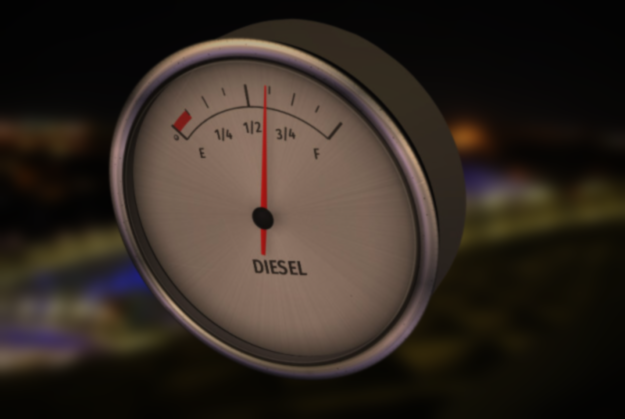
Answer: 0.625
